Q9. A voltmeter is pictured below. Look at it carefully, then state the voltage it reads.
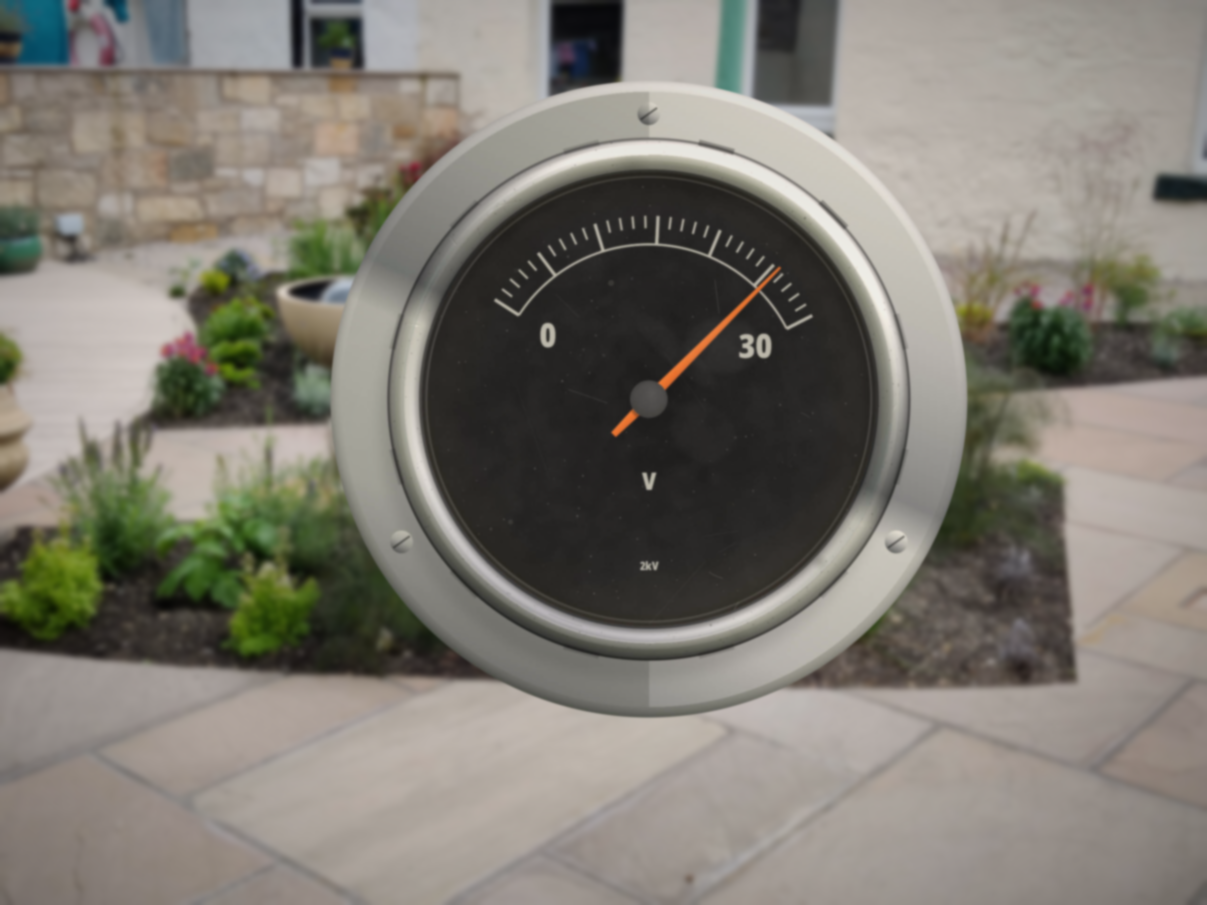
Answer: 25.5 V
